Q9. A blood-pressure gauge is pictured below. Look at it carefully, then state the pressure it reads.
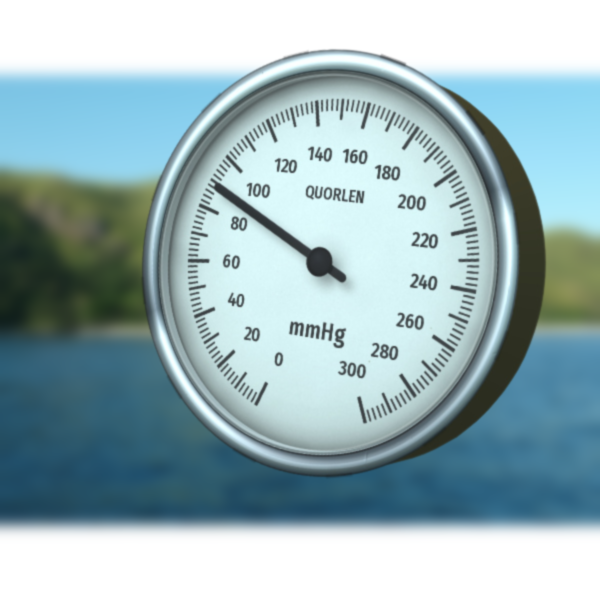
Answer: 90 mmHg
